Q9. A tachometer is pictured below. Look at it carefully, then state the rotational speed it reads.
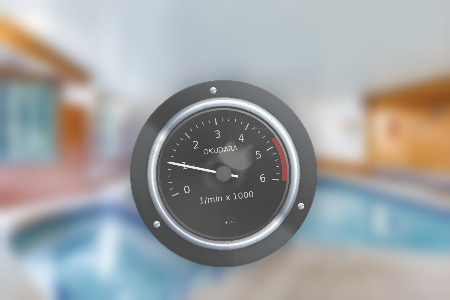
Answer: 1000 rpm
